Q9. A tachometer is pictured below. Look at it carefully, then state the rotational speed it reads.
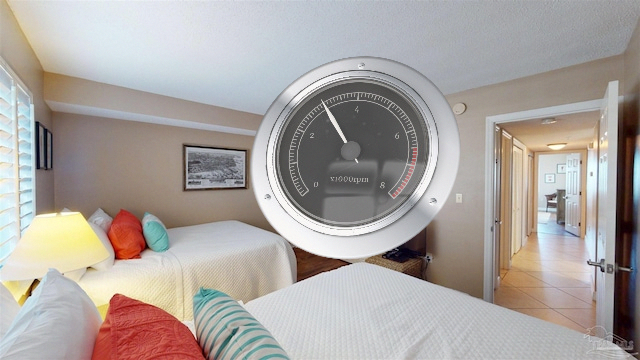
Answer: 3000 rpm
